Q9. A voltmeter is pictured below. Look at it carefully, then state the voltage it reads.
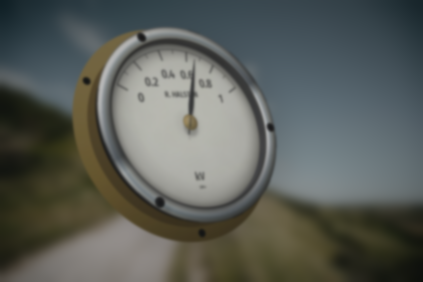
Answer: 0.65 kV
